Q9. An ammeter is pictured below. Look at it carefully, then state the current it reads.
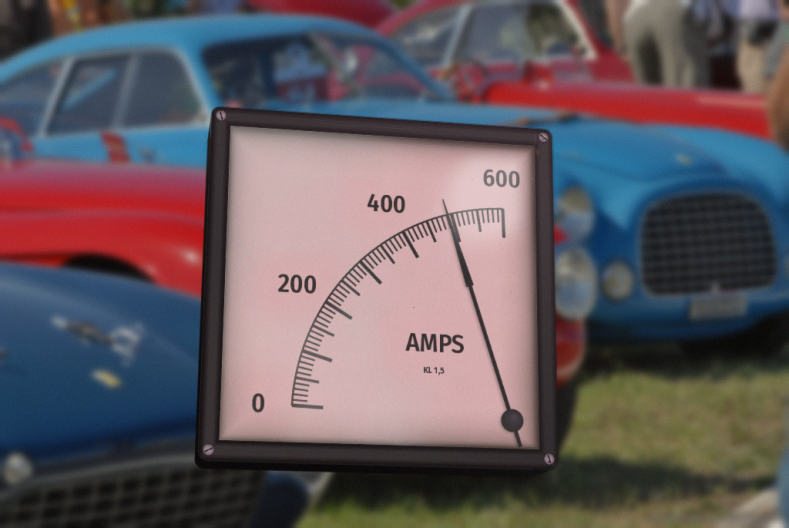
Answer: 490 A
